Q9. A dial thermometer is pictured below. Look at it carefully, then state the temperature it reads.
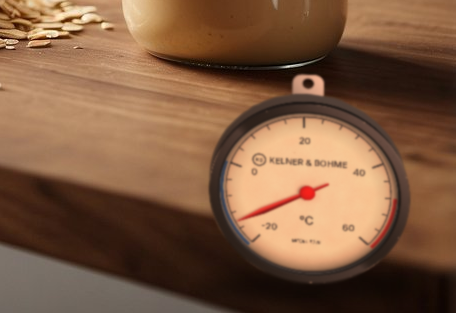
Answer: -14 °C
